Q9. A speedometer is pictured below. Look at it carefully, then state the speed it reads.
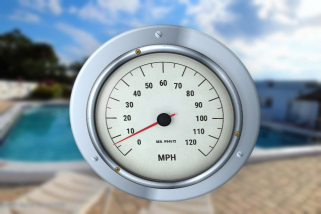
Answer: 7.5 mph
